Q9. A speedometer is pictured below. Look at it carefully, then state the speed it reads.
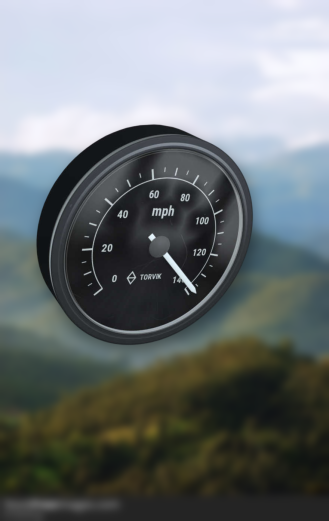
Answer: 137.5 mph
